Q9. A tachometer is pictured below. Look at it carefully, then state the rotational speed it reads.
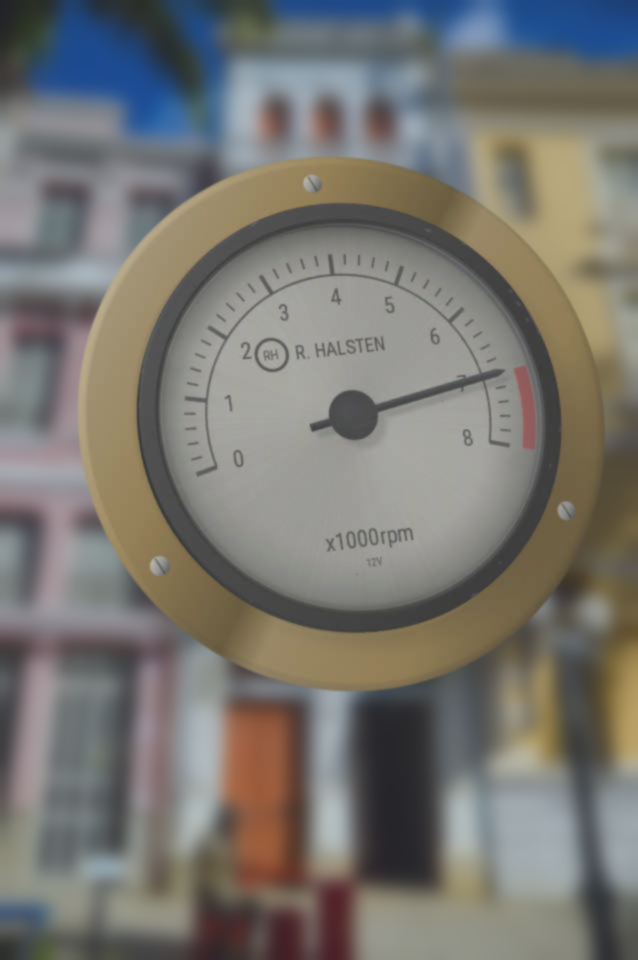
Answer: 7000 rpm
